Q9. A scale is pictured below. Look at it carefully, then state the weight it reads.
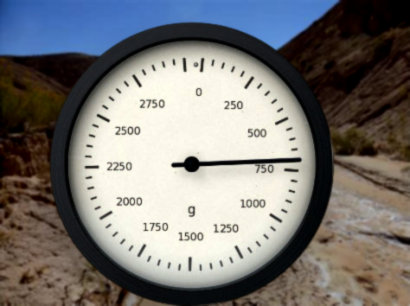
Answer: 700 g
